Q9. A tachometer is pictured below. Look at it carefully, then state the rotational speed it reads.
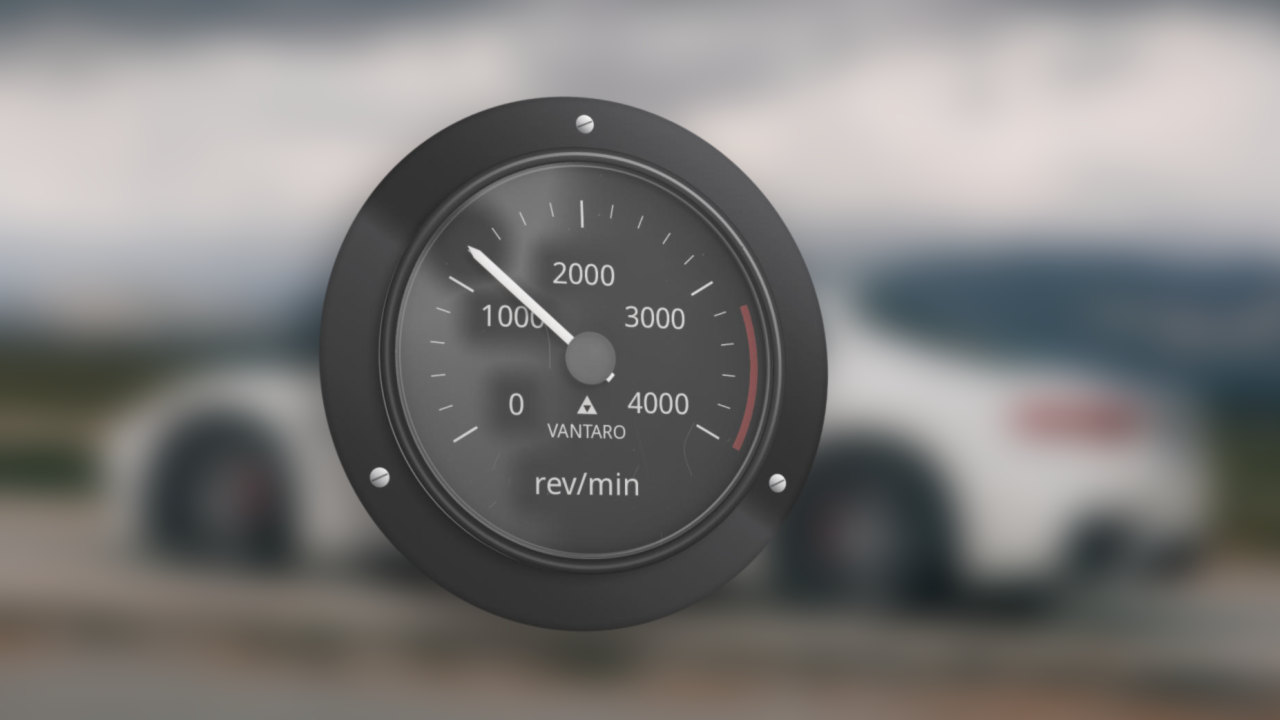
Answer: 1200 rpm
